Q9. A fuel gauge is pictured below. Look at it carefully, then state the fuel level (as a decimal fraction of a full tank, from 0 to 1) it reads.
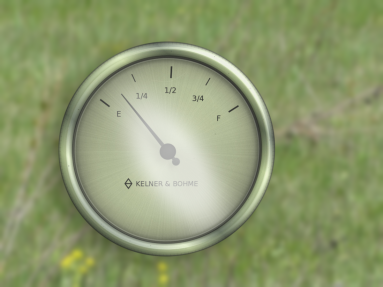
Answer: 0.125
